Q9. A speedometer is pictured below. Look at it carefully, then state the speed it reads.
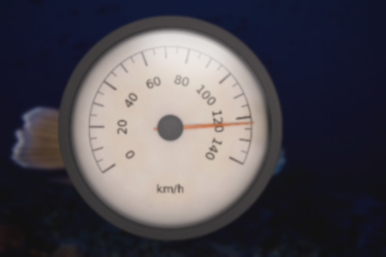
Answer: 122.5 km/h
